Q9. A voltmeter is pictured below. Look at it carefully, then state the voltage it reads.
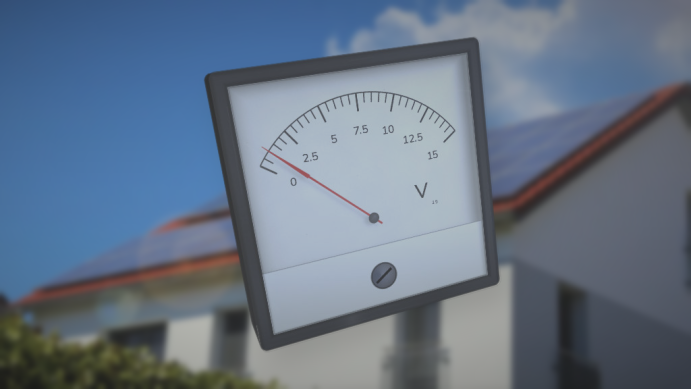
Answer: 1 V
